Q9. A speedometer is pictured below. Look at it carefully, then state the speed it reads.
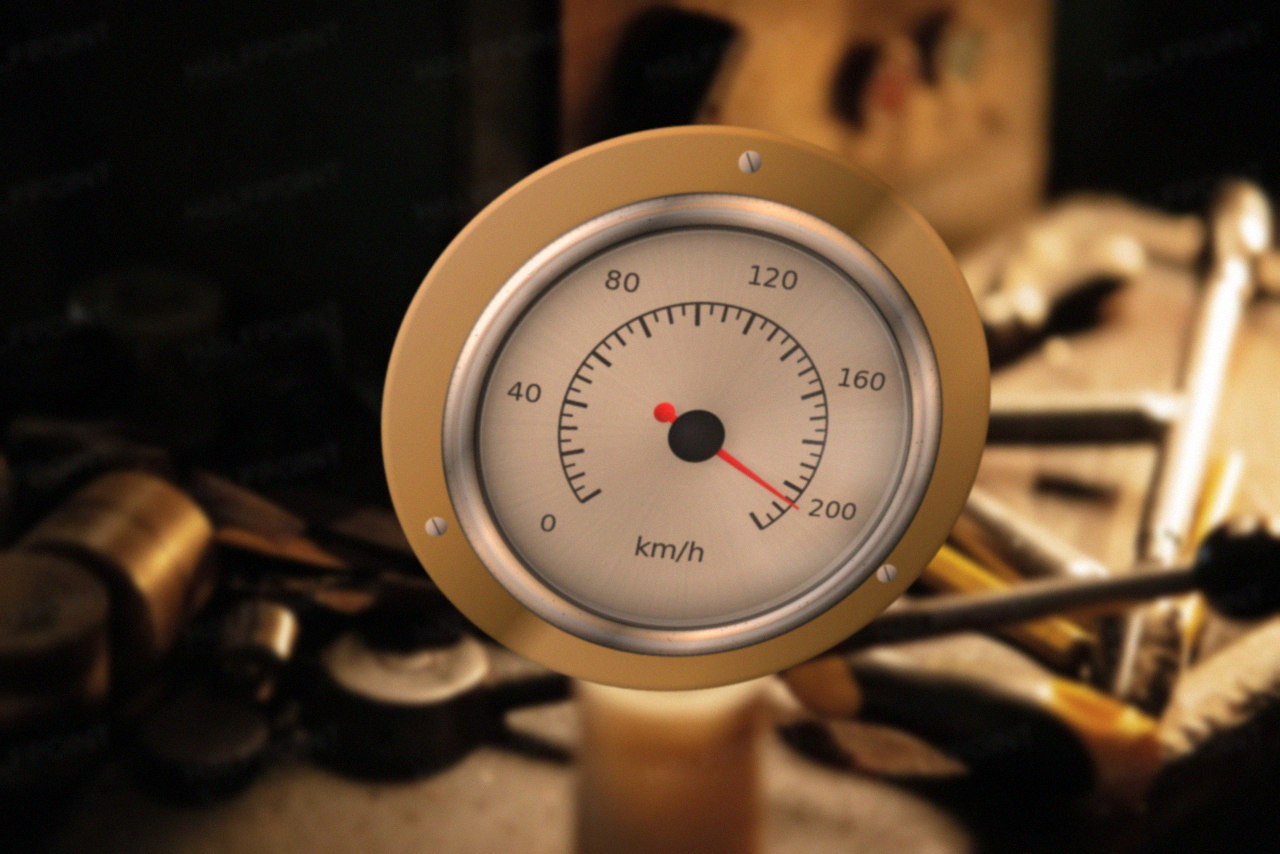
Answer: 205 km/h
